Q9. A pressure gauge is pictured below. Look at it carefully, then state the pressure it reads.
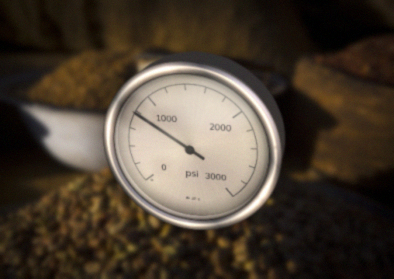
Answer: 800 psi
